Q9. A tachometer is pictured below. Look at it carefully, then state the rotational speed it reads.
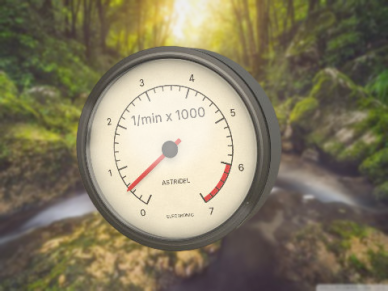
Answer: 500 rpm
